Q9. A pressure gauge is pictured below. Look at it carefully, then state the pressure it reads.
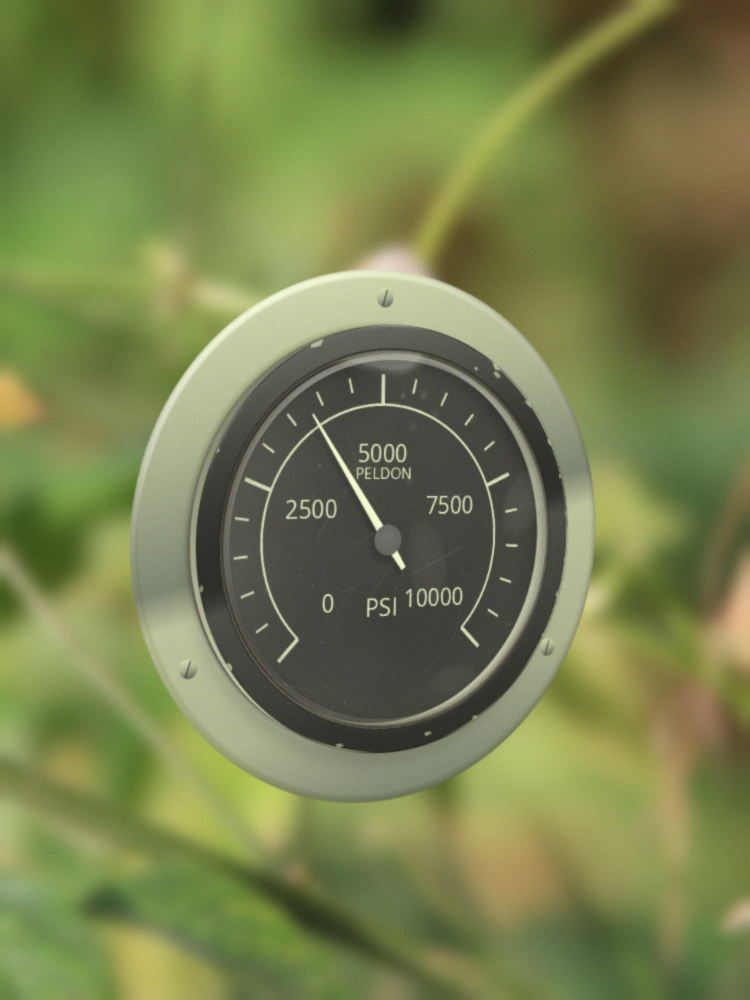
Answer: 3750 psi
